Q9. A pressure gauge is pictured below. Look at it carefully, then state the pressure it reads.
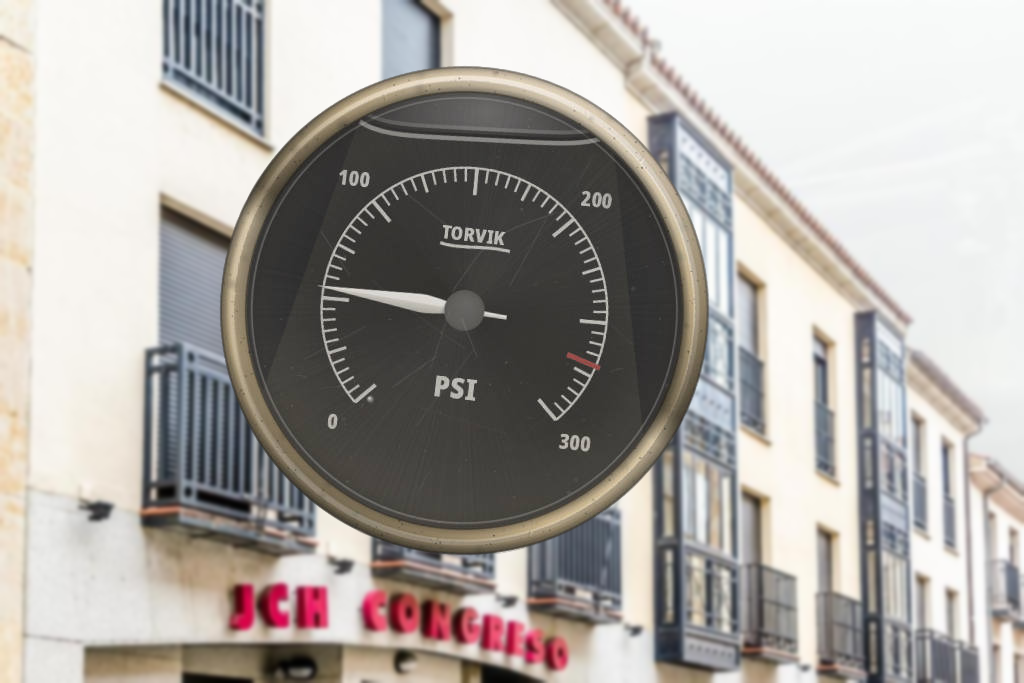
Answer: 55 psi
